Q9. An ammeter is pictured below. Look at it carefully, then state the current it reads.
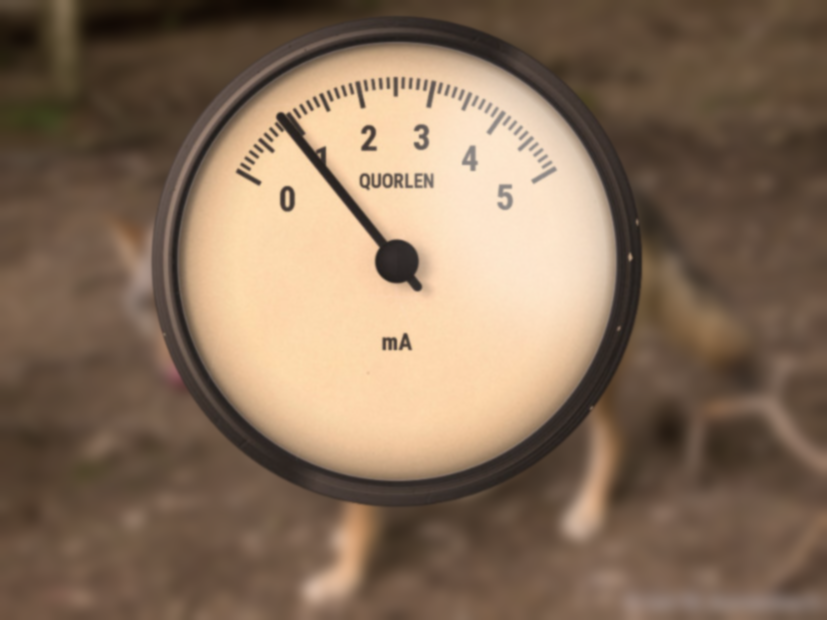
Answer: 0.9 mA
